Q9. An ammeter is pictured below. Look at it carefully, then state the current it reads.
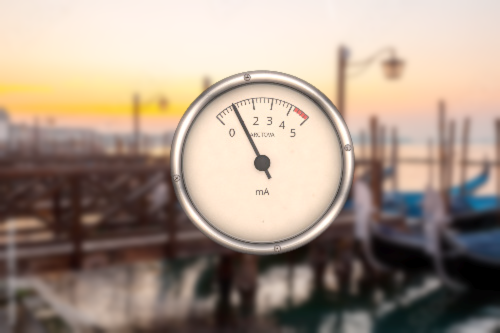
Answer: 1 mA
